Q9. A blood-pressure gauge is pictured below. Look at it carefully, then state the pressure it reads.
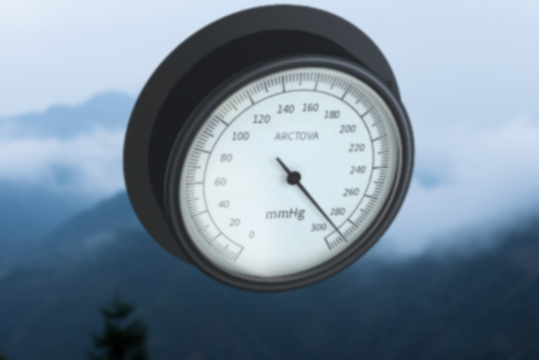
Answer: 290 mmHg
